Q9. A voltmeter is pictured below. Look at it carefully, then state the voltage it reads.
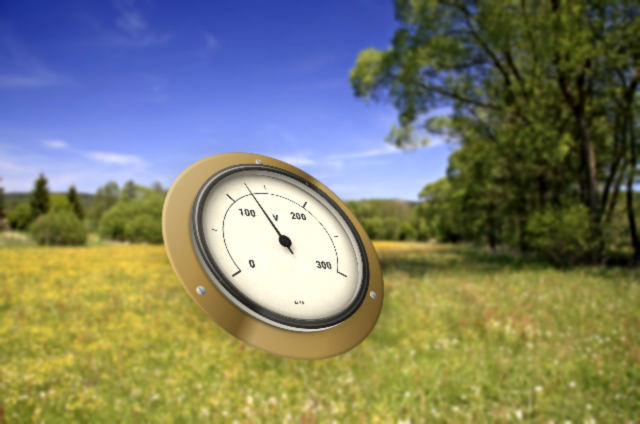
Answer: 125 V
